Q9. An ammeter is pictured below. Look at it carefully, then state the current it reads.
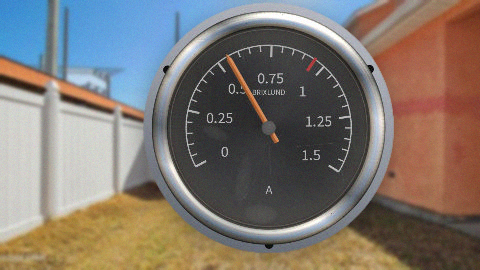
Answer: 0.55 A
